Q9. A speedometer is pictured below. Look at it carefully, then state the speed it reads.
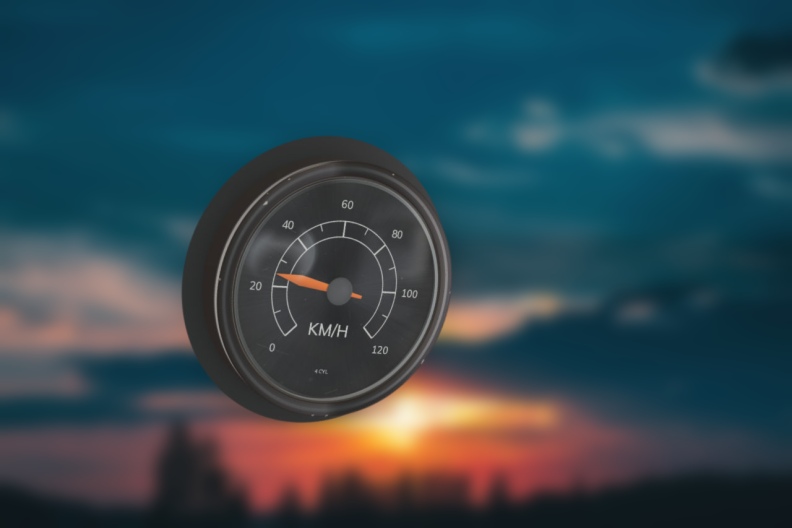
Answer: 25 km/h
